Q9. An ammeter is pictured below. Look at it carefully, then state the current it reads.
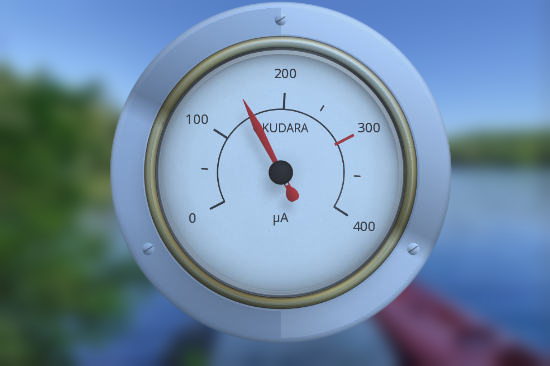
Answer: 150 µA
